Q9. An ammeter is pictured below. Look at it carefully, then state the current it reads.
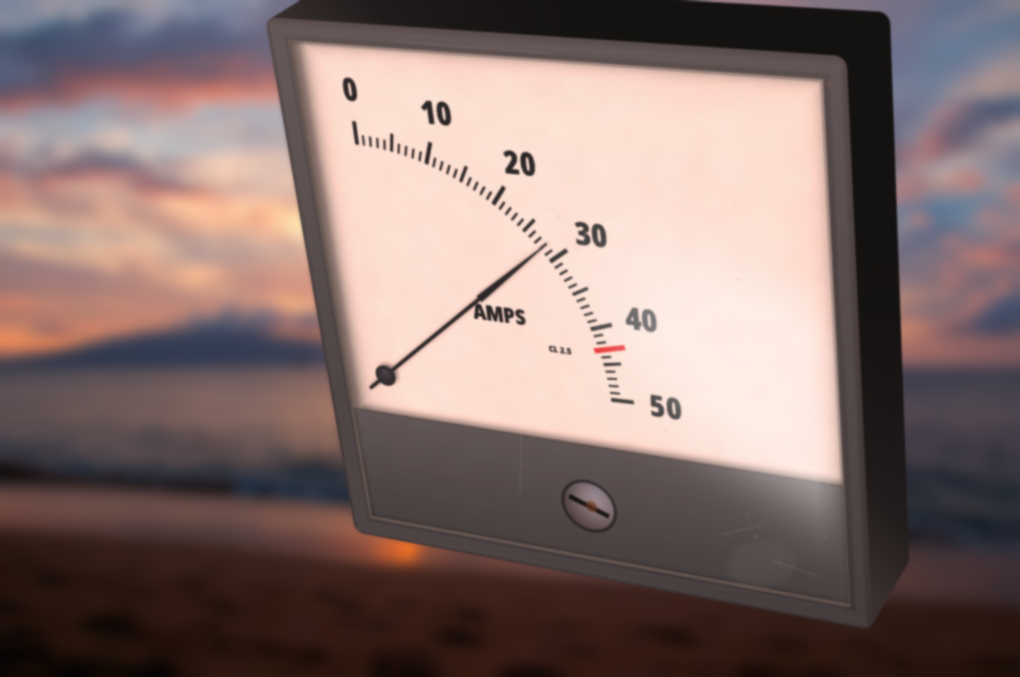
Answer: 28 A
